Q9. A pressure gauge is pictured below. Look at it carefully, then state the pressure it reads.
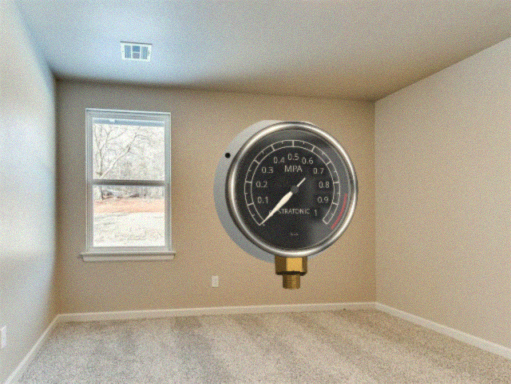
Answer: 0 MPa
